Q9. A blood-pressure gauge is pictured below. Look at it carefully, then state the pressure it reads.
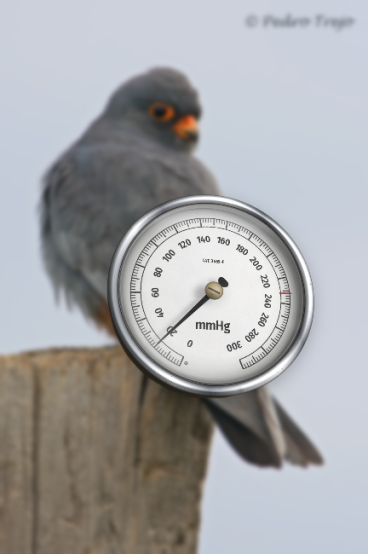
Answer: 20 mmHg
